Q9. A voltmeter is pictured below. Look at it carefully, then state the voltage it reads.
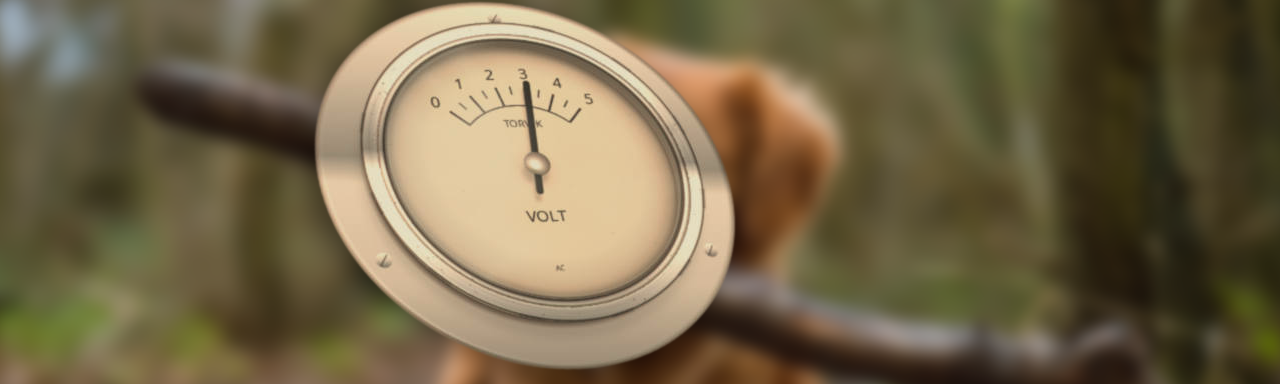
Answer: 3 V
